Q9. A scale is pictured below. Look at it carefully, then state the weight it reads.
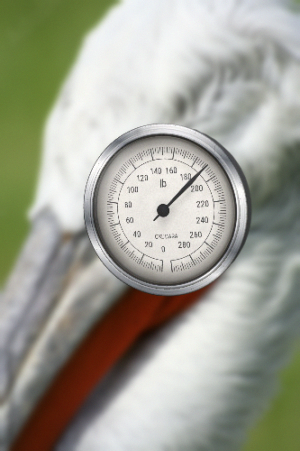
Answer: 190 lb
